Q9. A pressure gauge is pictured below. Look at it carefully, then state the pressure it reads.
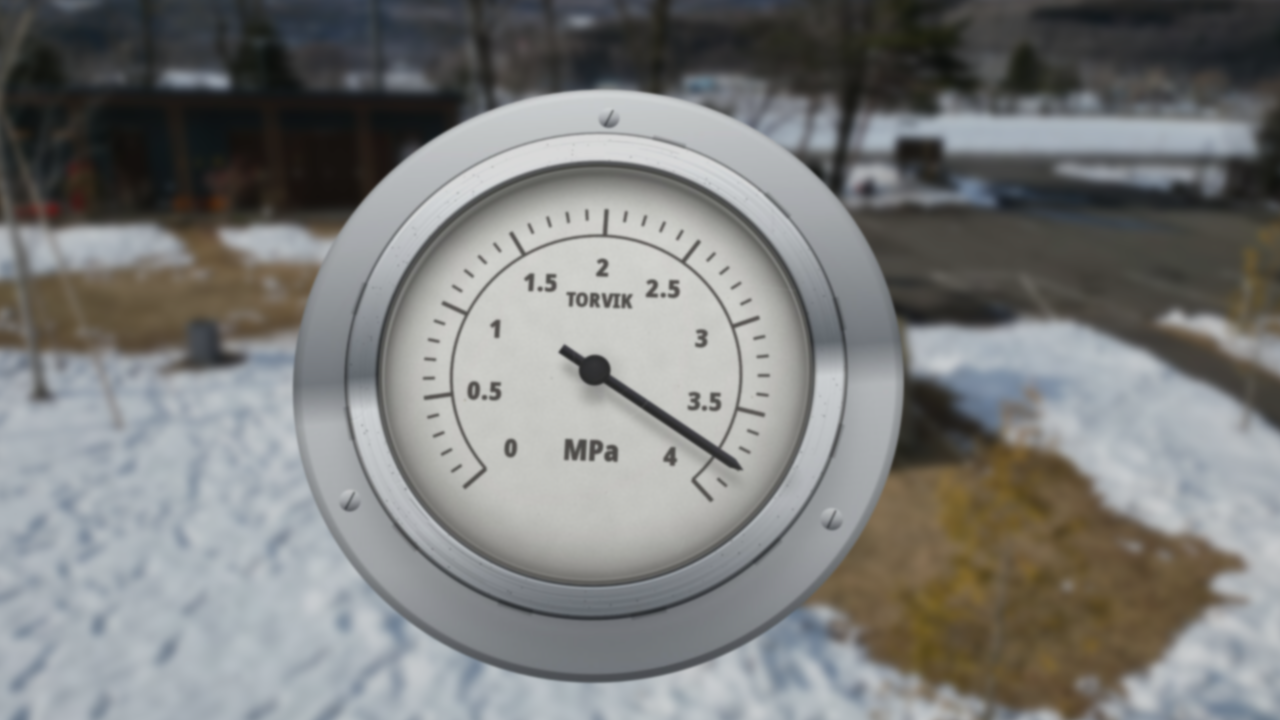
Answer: 3.8 MPa
